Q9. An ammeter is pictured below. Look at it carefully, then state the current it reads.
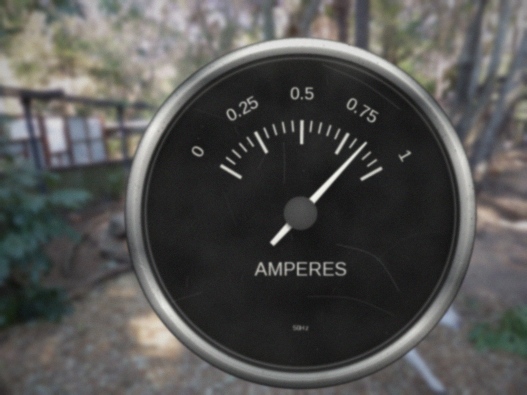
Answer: 0.85 A
